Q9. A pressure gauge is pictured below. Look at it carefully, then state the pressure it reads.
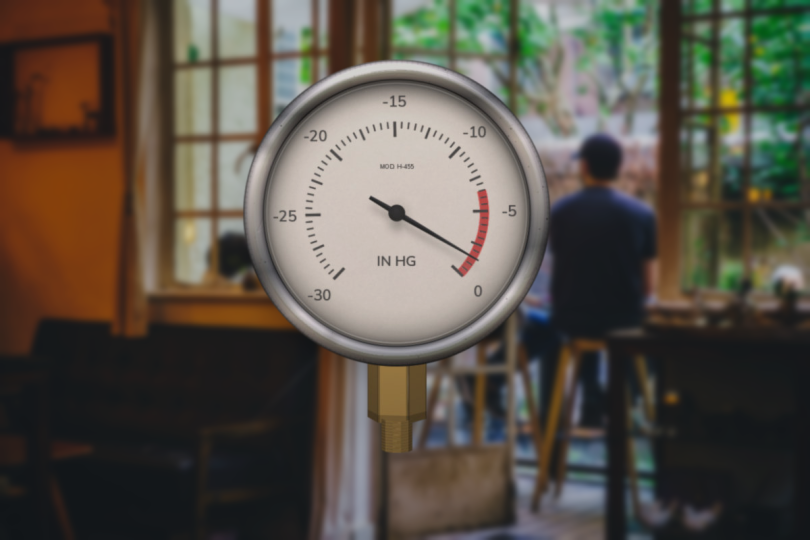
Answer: -1.5 inHg
